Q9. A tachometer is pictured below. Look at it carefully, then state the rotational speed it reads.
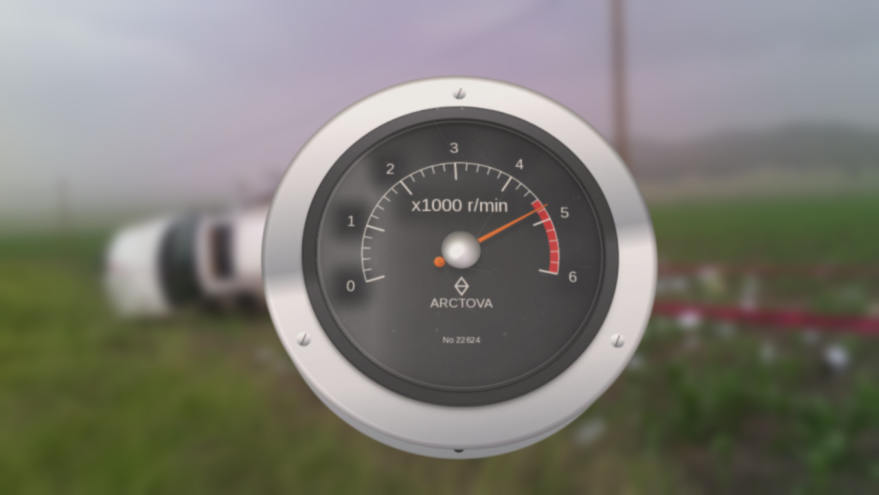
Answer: 4800 rpm
